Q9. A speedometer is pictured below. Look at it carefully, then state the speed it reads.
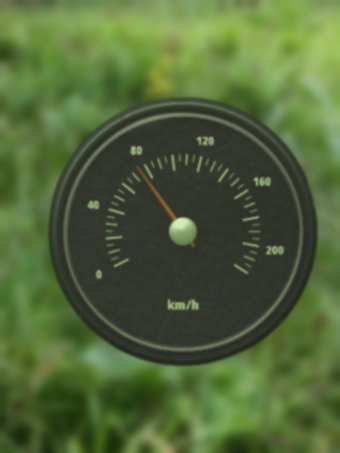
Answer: 75 km/h
